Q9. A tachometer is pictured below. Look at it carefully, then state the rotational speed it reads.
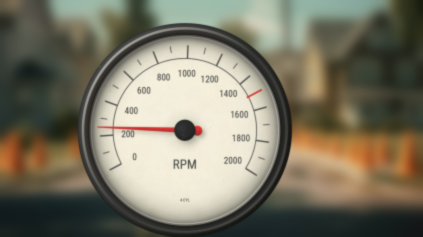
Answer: 250 rpm
